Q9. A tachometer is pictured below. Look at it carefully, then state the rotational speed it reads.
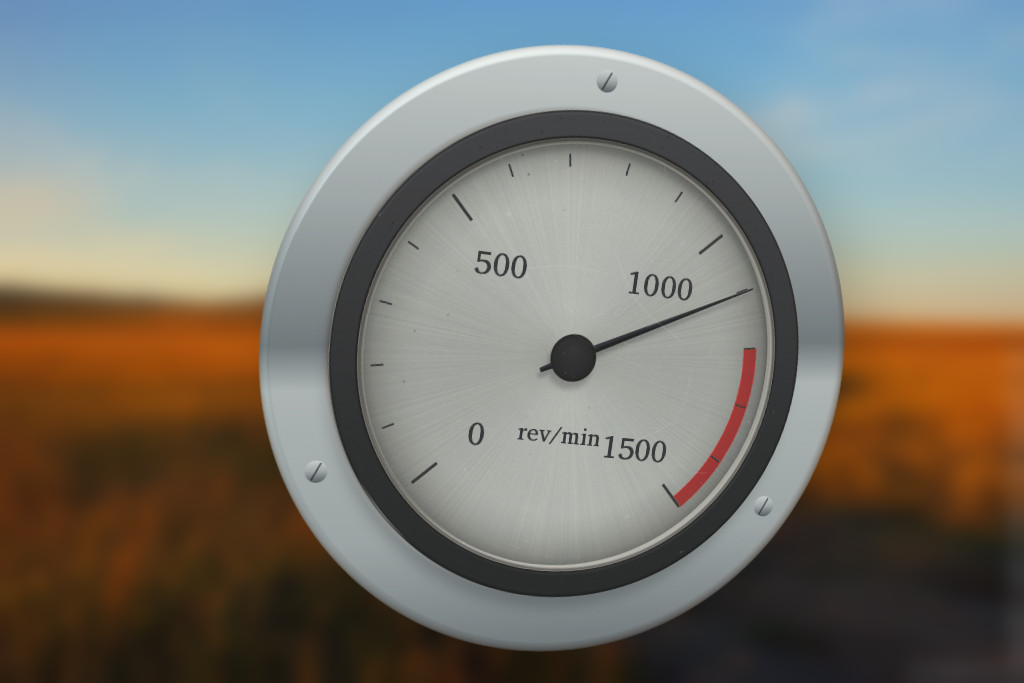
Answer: 1100 rpm
